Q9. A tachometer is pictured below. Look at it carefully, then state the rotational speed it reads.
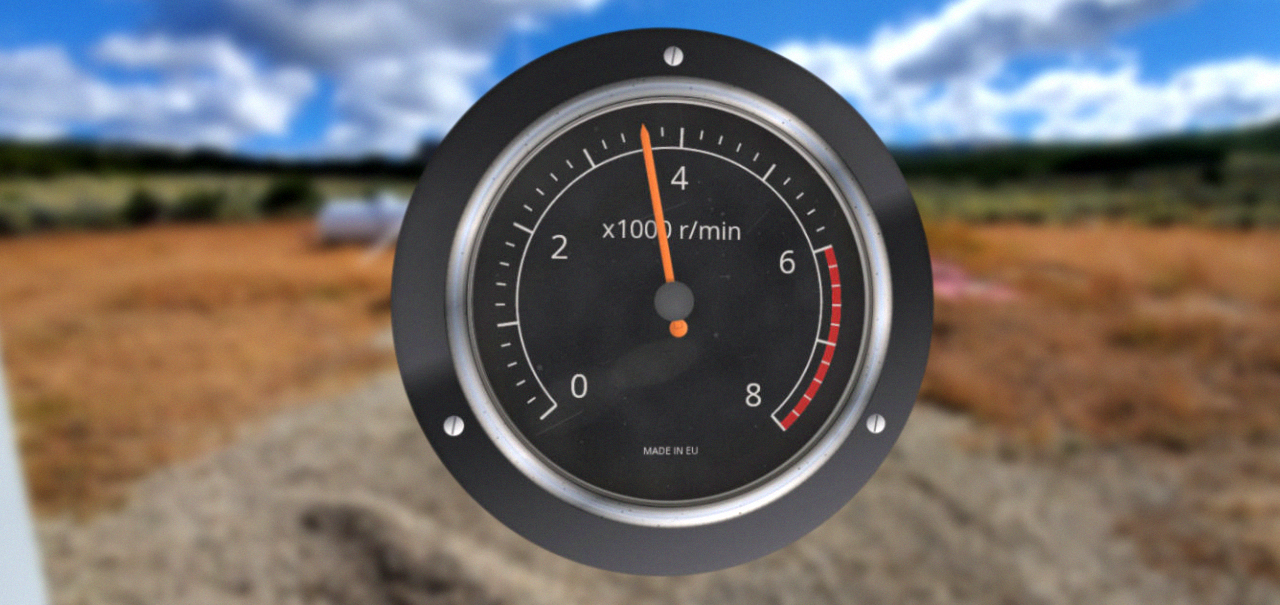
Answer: 3600 rpm
